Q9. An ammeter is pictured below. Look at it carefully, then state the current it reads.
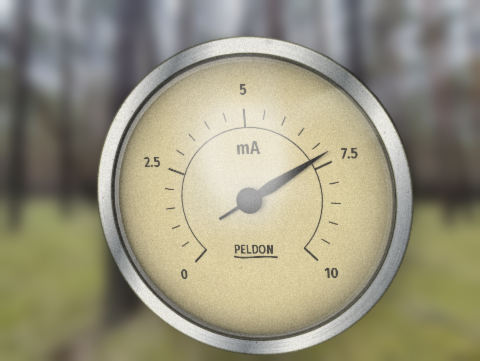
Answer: 7.25 mA
